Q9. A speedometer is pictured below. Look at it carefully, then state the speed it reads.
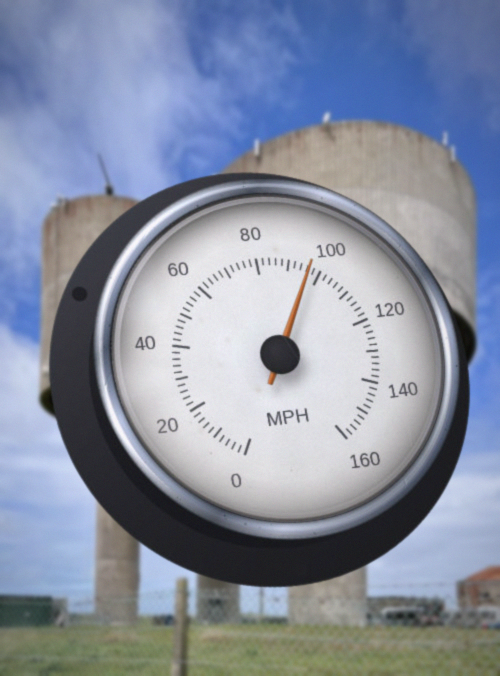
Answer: 96 mph
